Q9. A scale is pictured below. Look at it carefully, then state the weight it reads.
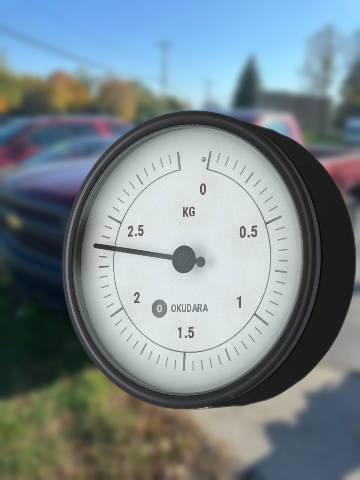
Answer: 2.35 kg
